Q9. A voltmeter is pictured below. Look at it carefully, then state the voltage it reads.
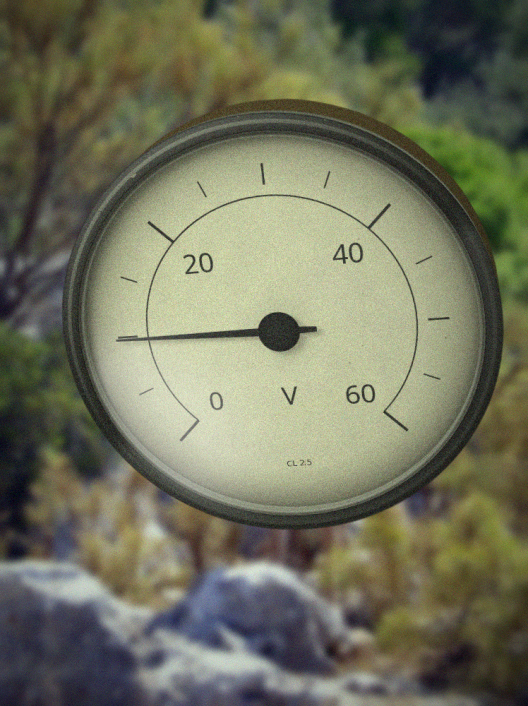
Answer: 10 V
